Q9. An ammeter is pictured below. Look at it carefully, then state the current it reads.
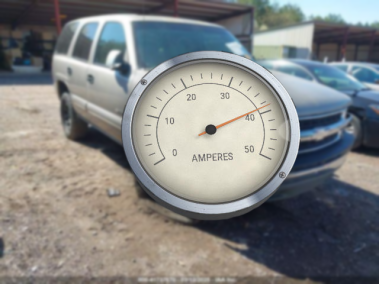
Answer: 39 A
